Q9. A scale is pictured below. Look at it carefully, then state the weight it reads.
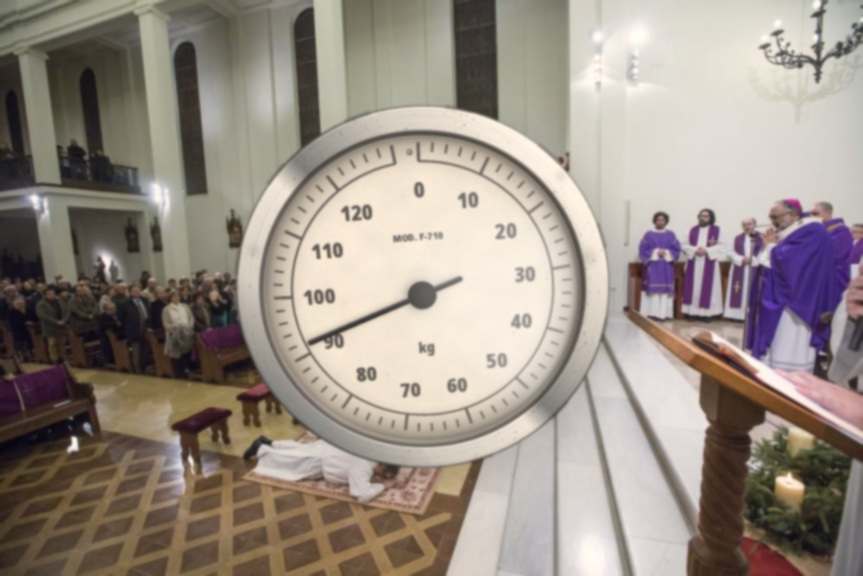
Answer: 92 kg
